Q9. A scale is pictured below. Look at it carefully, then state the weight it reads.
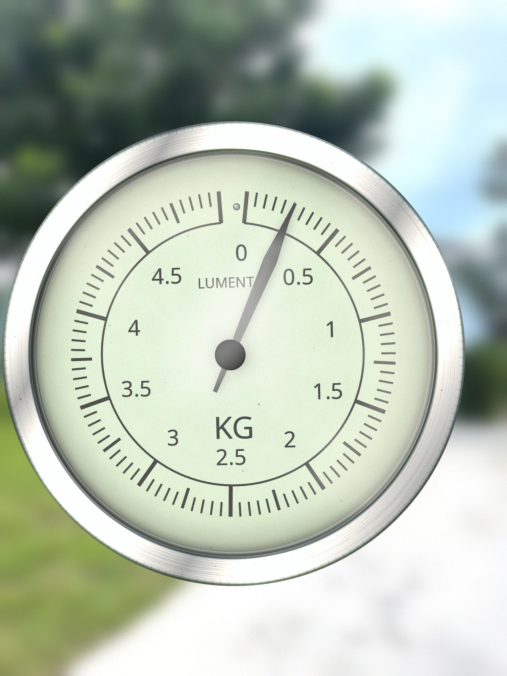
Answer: 0.25 kg
